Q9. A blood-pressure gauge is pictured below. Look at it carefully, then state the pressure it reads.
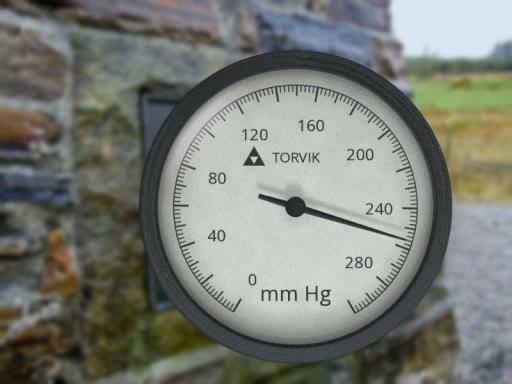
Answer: 256 mmHg
